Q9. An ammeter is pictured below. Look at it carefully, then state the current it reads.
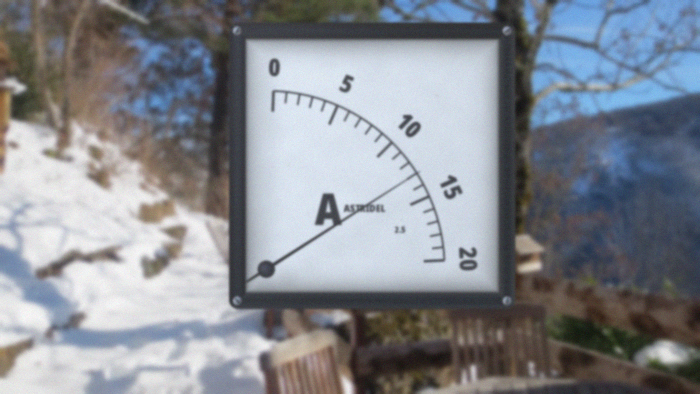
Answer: 13 A
